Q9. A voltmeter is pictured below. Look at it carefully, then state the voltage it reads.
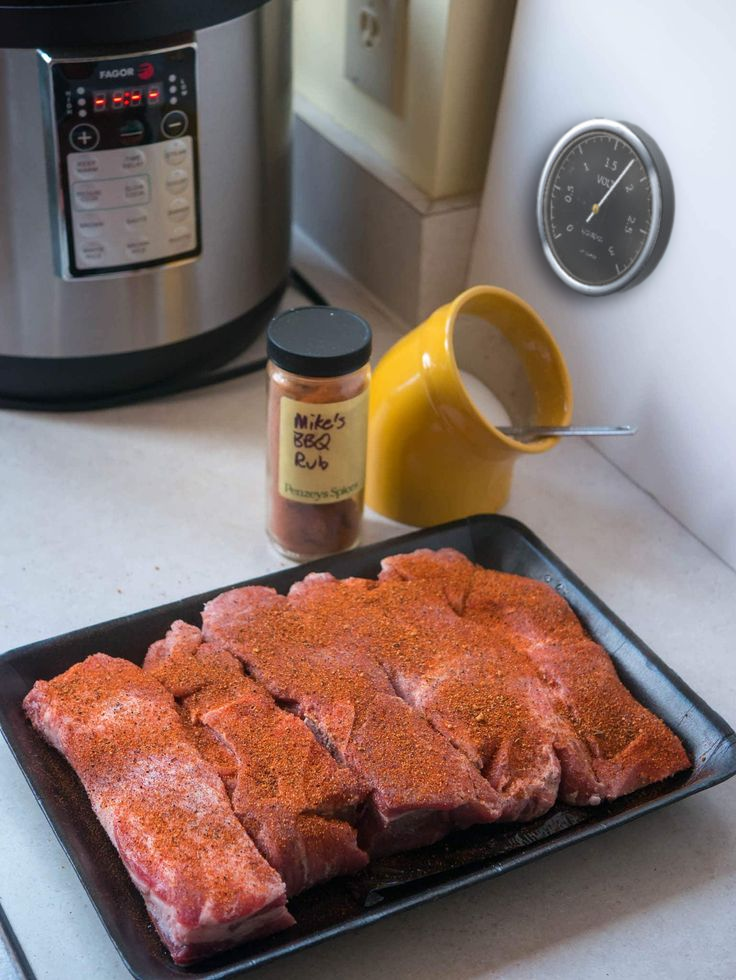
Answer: 1.8 V
